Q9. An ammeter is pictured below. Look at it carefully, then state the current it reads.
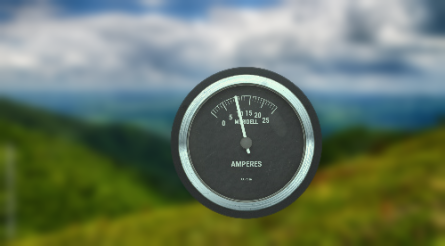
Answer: 10 A
